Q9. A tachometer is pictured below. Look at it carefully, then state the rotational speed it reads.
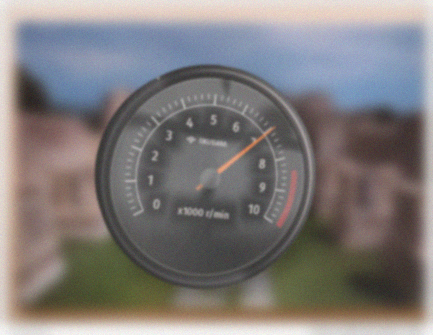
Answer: 7000 rpm
